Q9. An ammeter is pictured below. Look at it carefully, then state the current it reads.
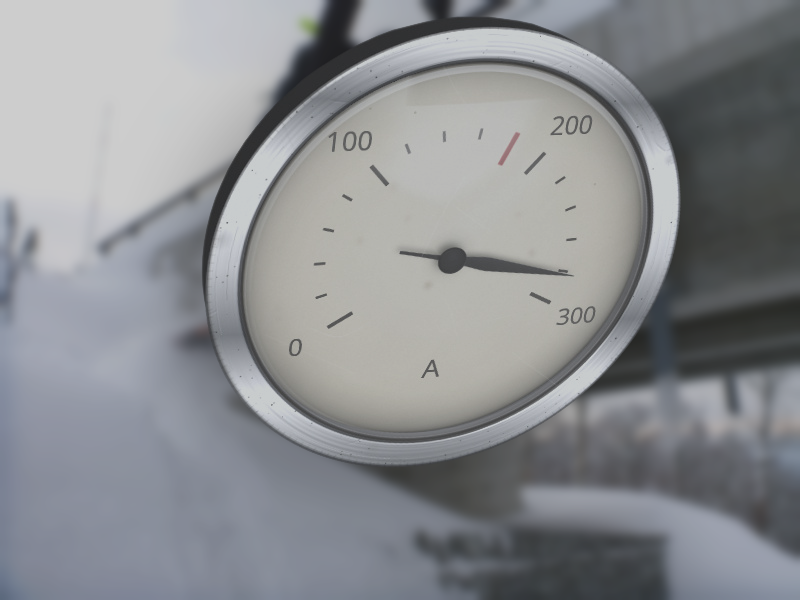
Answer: 280 A
